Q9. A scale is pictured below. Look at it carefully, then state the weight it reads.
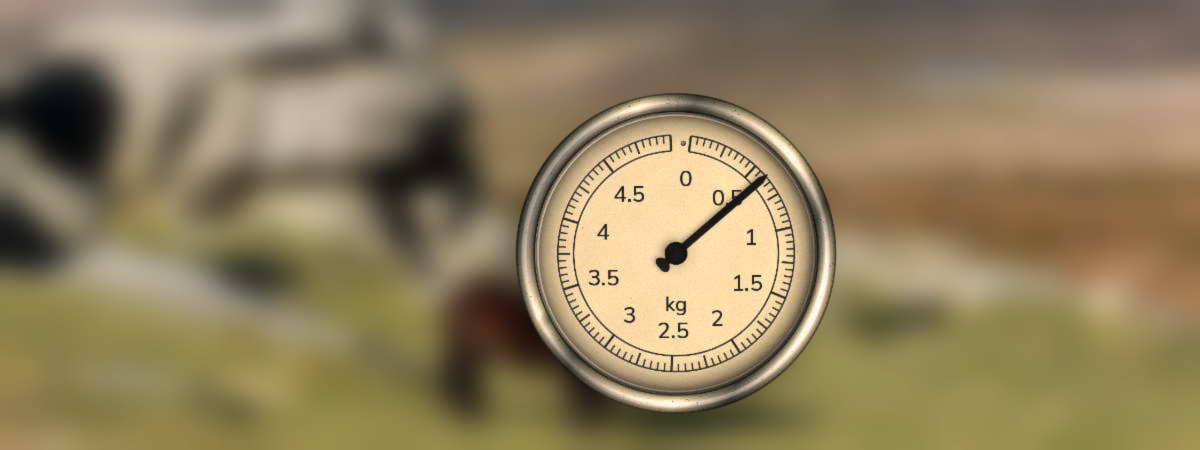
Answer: 0.6 kg
